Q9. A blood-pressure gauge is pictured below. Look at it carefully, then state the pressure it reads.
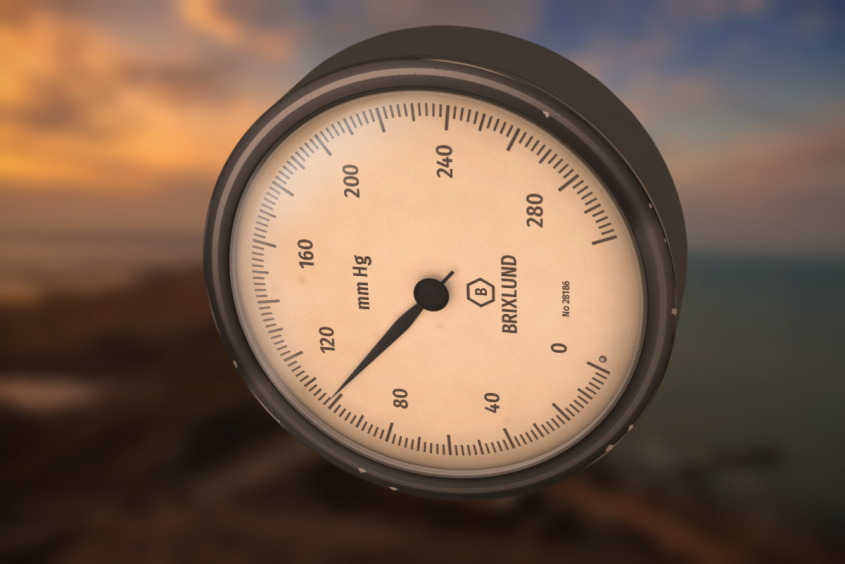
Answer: 102 mmHg
